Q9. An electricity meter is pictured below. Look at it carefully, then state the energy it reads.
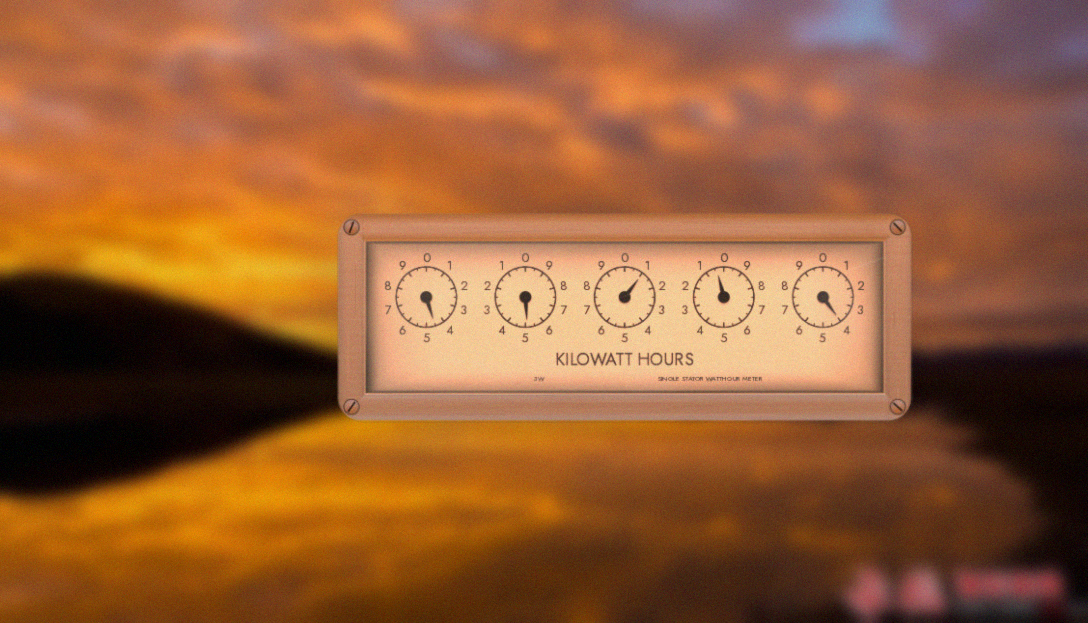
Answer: 45104 kWh
